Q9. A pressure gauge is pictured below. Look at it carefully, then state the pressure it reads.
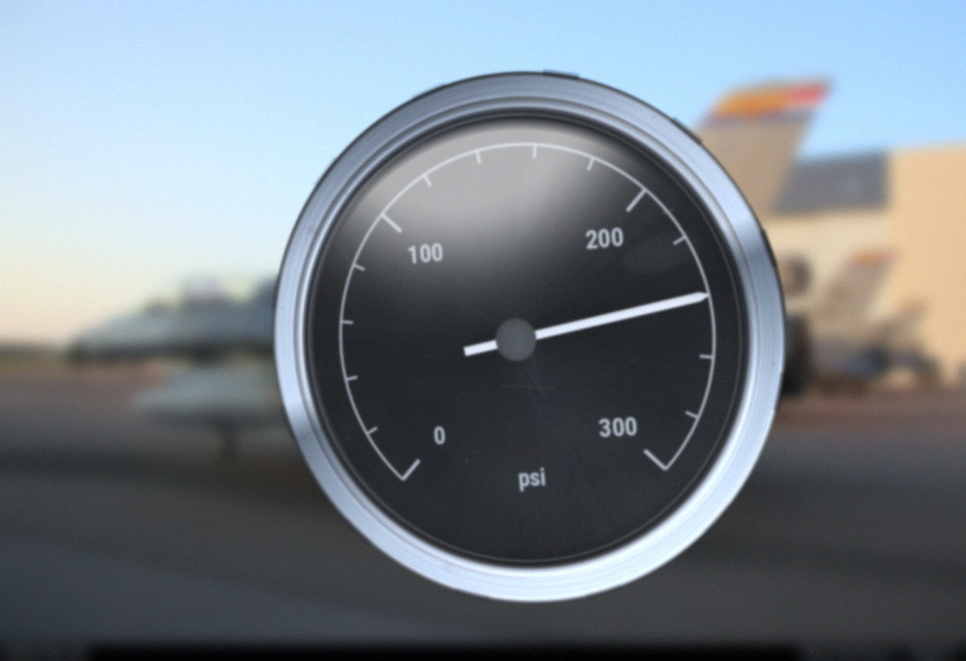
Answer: 240 psi
